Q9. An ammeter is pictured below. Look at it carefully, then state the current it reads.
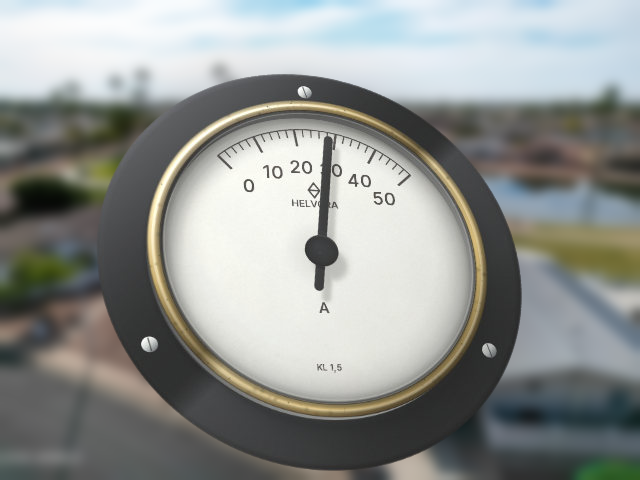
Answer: 28 A
